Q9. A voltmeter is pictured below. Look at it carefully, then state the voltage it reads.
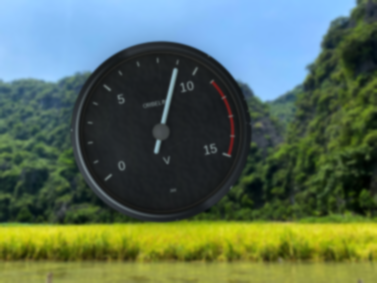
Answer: 9 V
